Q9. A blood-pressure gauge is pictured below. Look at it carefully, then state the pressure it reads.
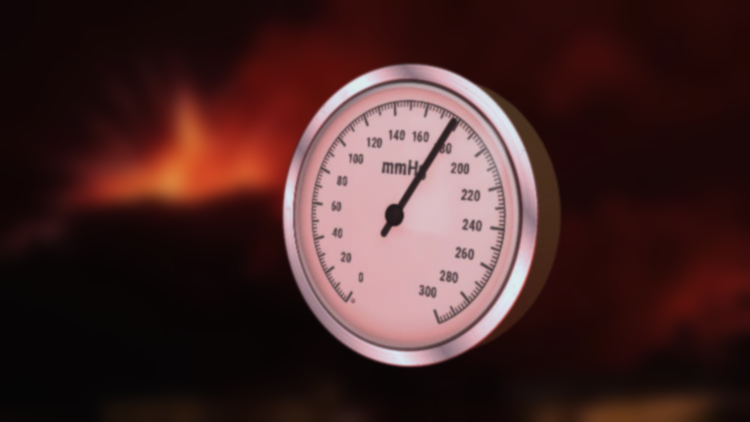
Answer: 180 mmHg
